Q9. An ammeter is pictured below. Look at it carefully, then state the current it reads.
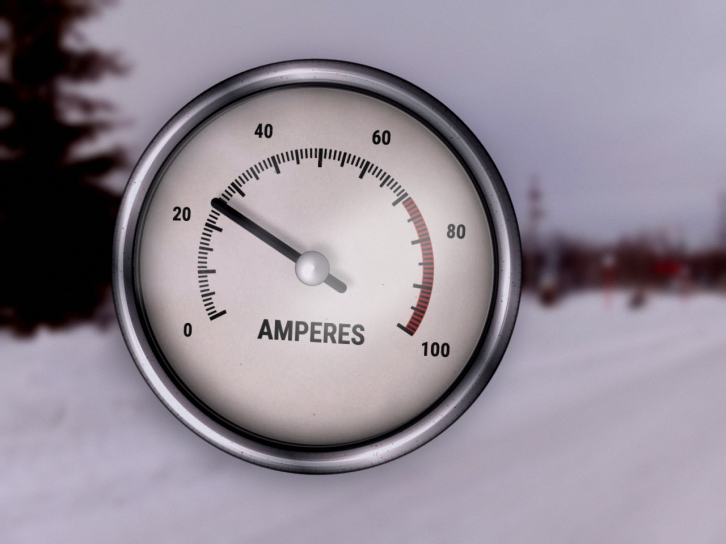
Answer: 25 A
